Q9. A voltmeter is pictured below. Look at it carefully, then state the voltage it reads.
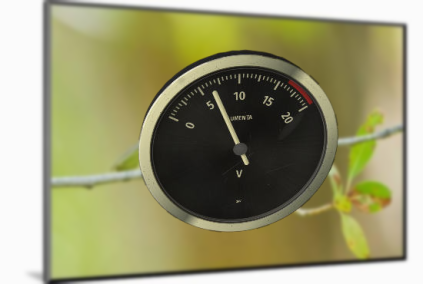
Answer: 6.5 V
